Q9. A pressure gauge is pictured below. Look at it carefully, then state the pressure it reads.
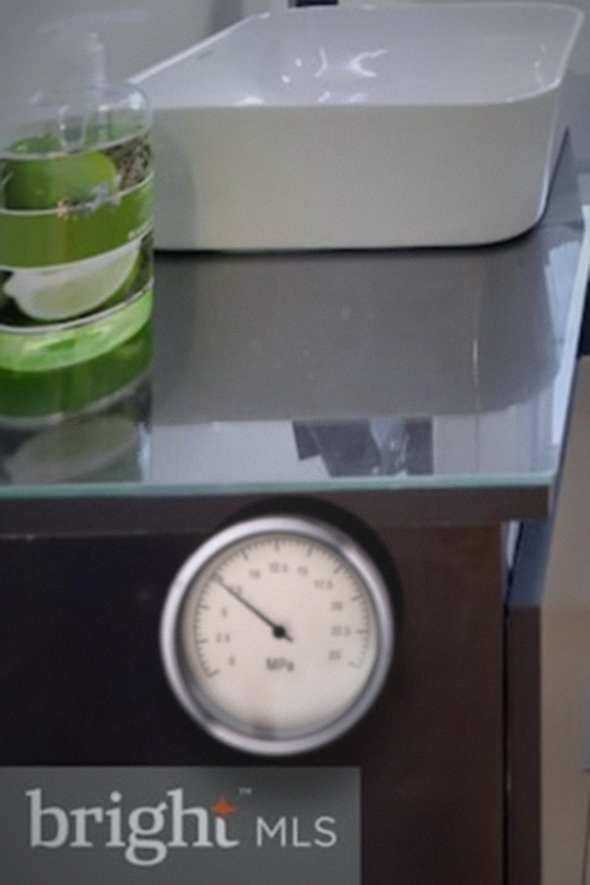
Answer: 7.5 MPa
